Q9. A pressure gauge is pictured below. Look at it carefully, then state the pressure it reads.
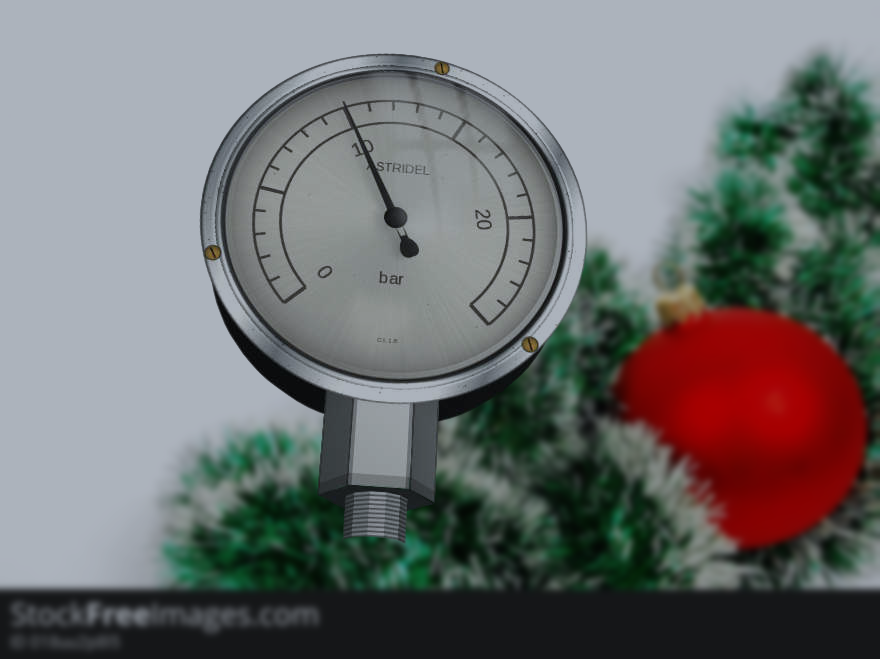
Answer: 10 bar
